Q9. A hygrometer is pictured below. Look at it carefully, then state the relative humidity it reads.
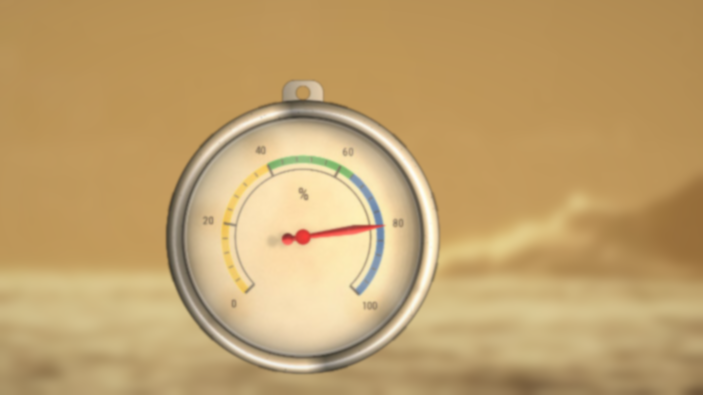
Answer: 80 %
